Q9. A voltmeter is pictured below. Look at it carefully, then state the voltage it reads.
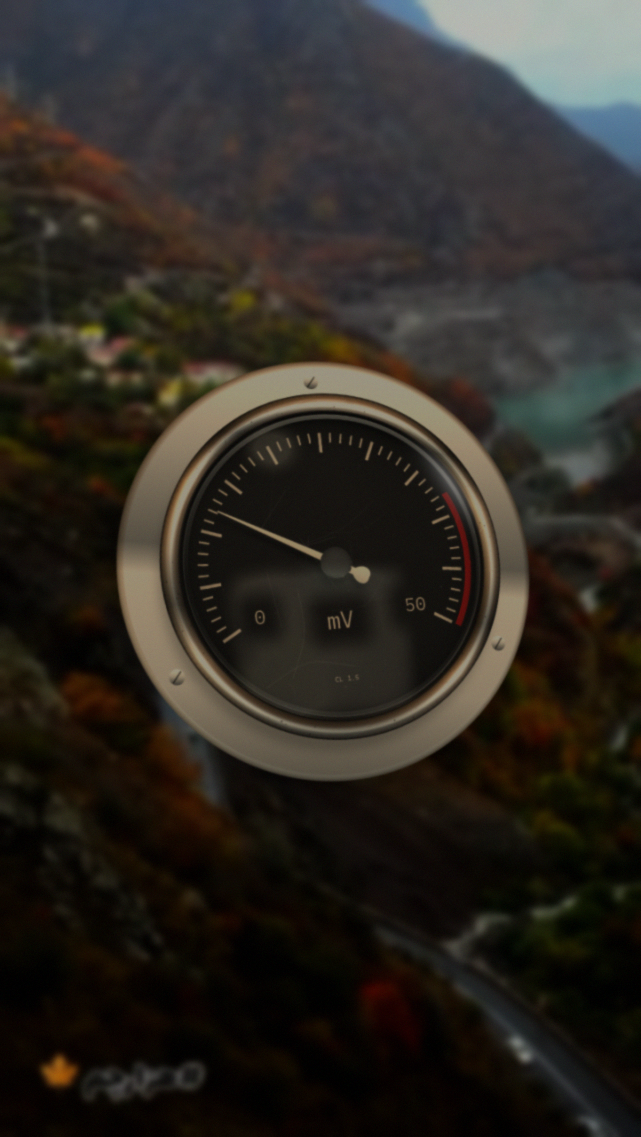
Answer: 12 mV
